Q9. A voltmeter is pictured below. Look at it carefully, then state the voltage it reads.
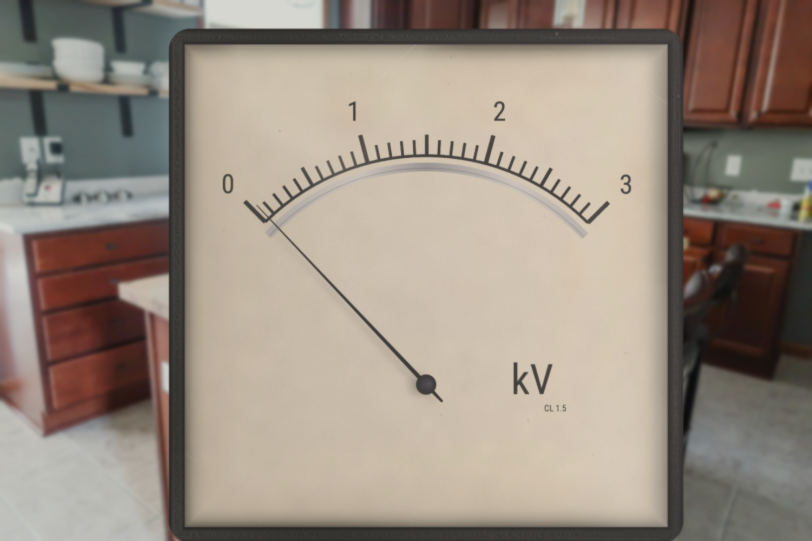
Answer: 0.05 kV
